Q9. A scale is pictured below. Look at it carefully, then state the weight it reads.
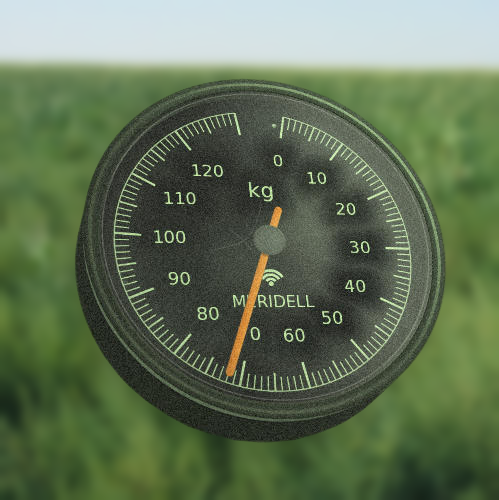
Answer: 72 kg
